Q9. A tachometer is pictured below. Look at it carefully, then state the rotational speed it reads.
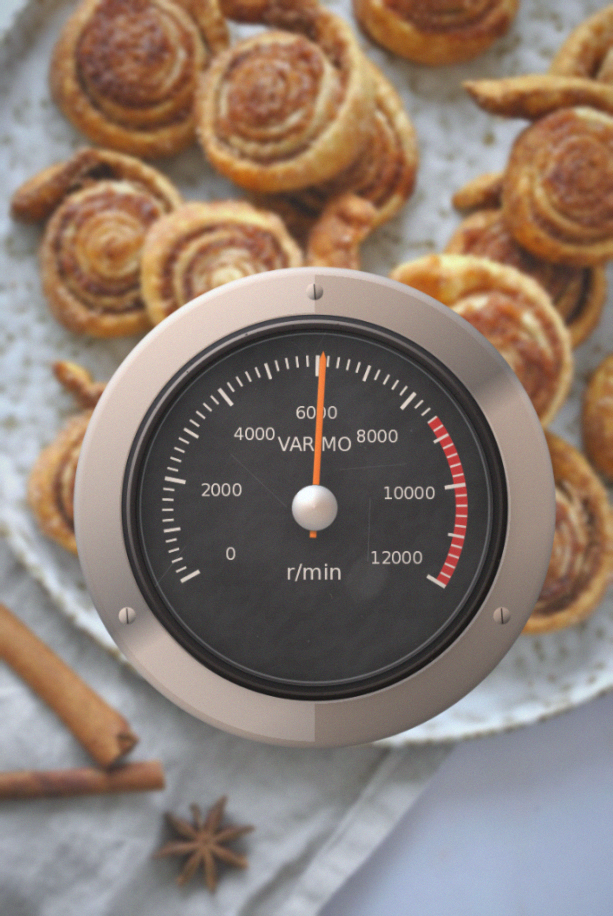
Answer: 6100 rpm
